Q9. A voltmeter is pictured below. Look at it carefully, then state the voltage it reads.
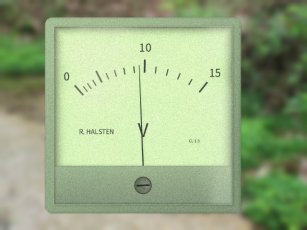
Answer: 9.5 V
